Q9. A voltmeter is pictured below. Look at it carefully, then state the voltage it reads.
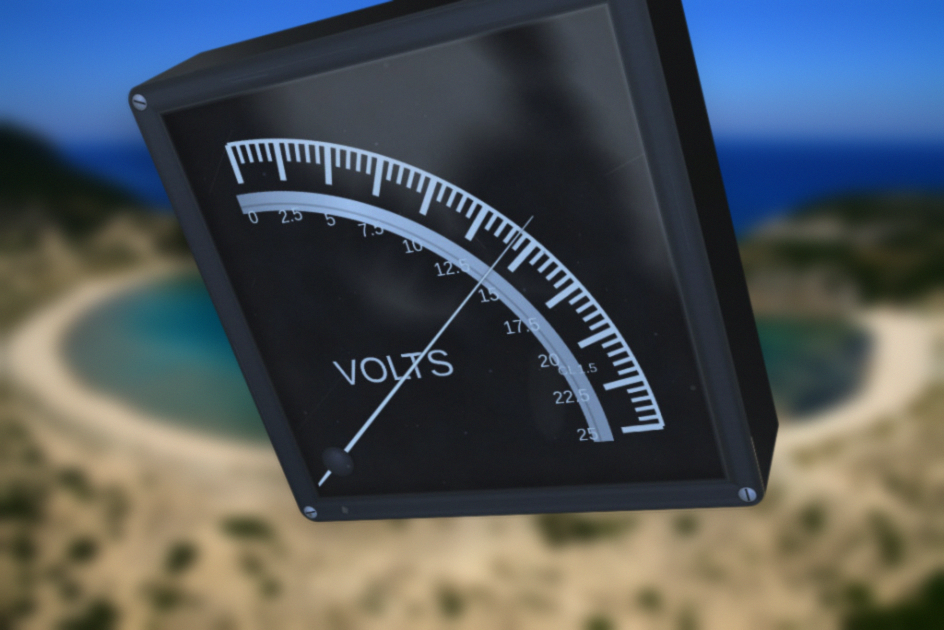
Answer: 14.25 V
